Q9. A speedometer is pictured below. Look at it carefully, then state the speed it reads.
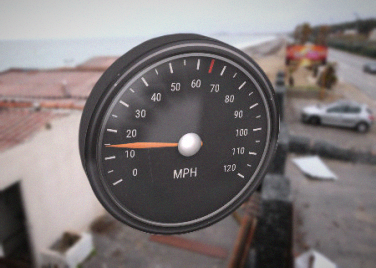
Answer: 15 mph
